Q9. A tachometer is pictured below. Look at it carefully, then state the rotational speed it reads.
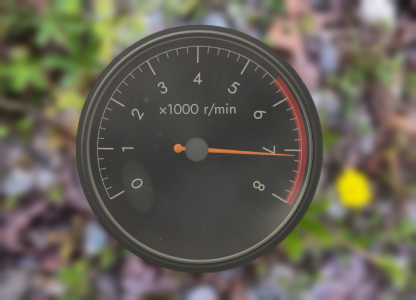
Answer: 7100 rpm
